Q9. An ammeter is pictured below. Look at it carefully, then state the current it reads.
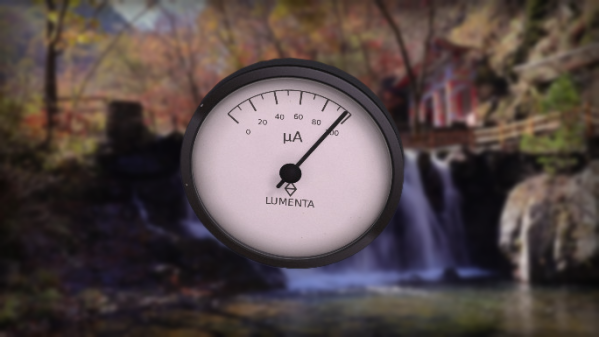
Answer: 95 µA
